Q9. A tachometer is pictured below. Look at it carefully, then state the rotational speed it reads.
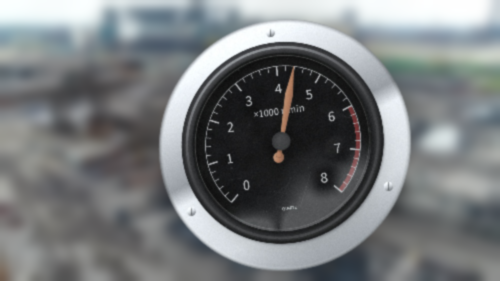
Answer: 4400 rpm
